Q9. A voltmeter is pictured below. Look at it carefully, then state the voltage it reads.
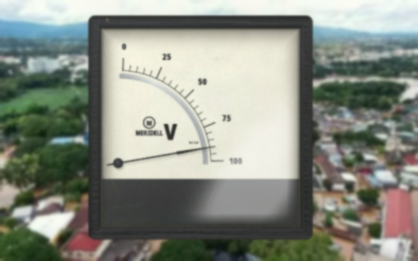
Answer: 90 V
